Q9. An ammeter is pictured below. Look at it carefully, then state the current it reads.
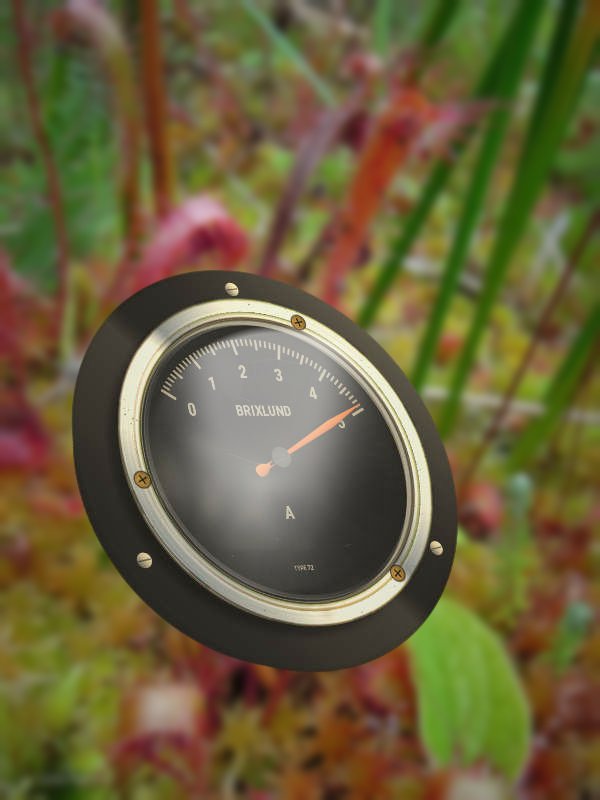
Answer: 4.9 A
